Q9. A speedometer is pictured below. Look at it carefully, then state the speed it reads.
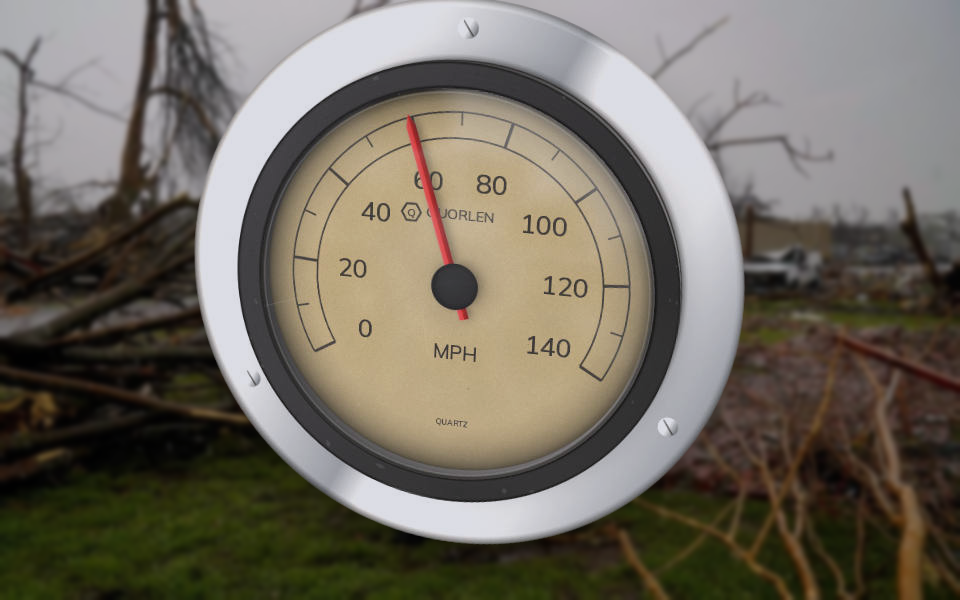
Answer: 60 mph
